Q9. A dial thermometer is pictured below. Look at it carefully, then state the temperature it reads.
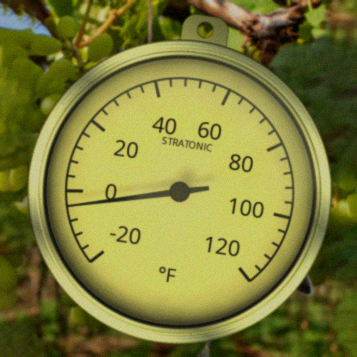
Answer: -4 °F
